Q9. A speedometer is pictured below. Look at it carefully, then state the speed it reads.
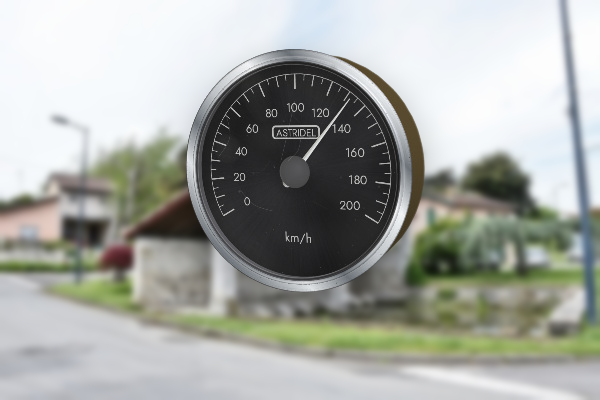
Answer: 132.5 km/h
